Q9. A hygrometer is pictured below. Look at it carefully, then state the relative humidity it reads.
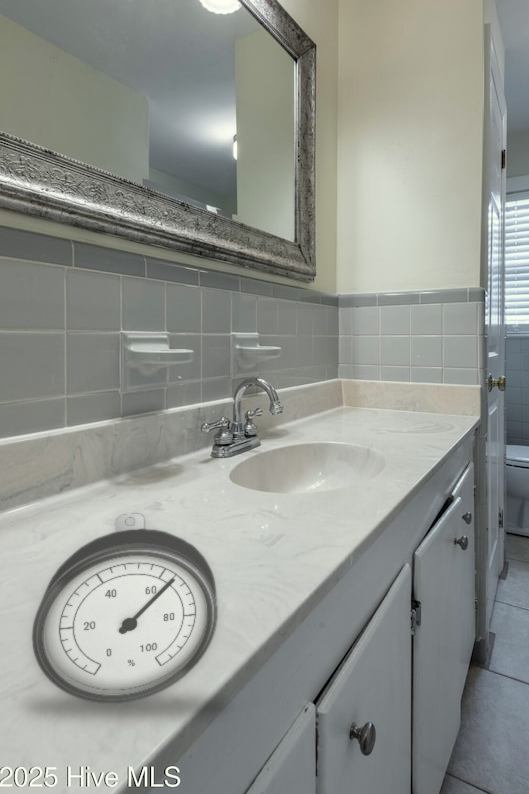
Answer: 64 %
